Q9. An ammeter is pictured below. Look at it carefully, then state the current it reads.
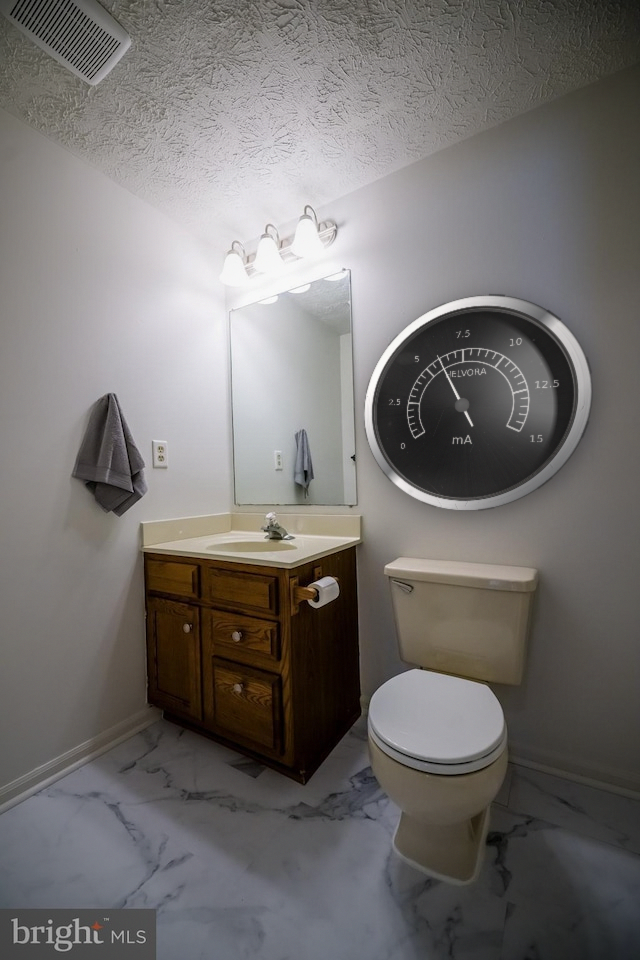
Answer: 6 mA
